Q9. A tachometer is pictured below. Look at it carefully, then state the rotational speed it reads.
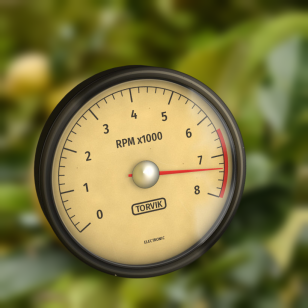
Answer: 7300 rpm
